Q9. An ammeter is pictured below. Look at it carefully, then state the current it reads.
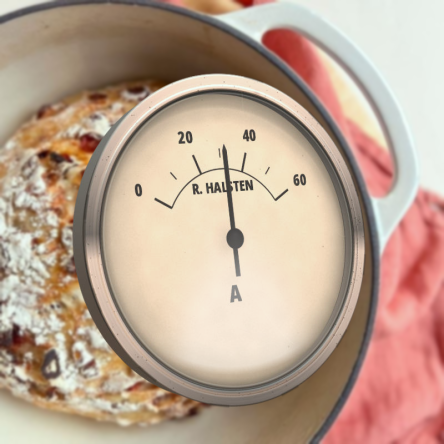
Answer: 30 A
